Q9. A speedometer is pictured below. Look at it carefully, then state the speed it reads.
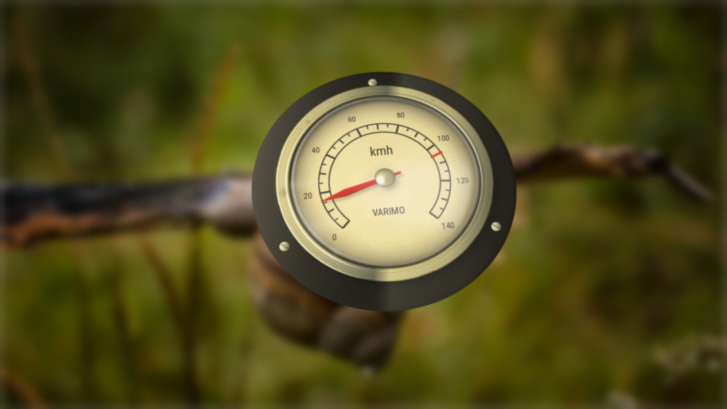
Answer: 15 km/h
